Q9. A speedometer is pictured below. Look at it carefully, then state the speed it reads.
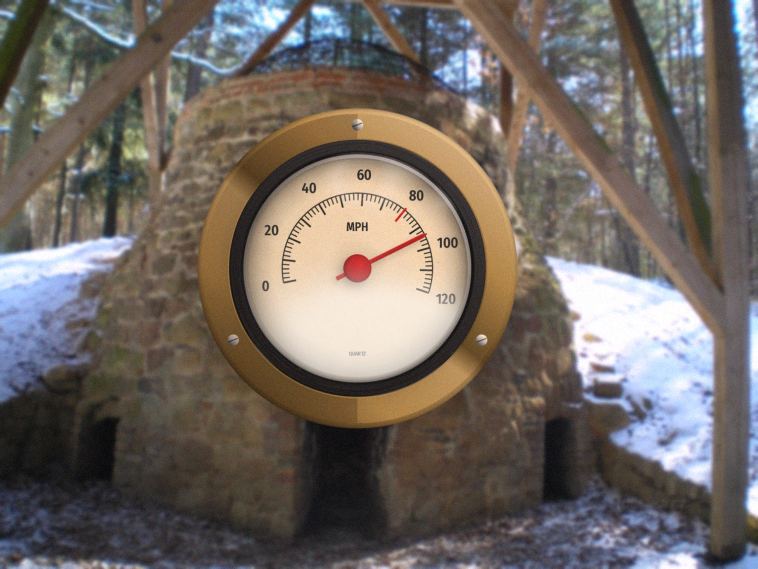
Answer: 94 mph
